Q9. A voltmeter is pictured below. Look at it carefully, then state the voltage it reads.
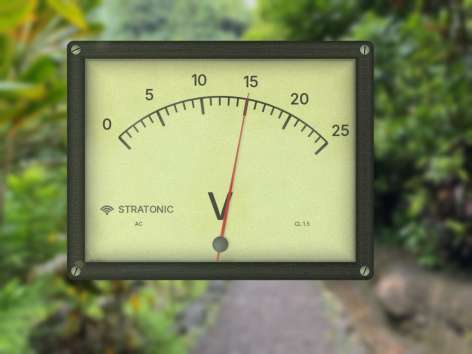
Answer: 15 V
